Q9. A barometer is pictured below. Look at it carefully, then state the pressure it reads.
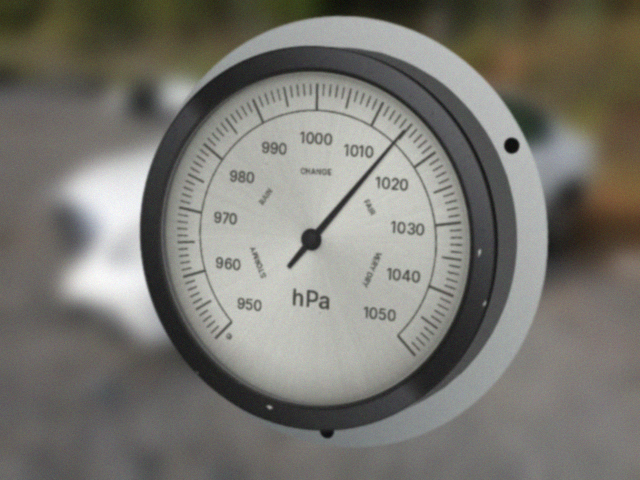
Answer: 1015 hPa
